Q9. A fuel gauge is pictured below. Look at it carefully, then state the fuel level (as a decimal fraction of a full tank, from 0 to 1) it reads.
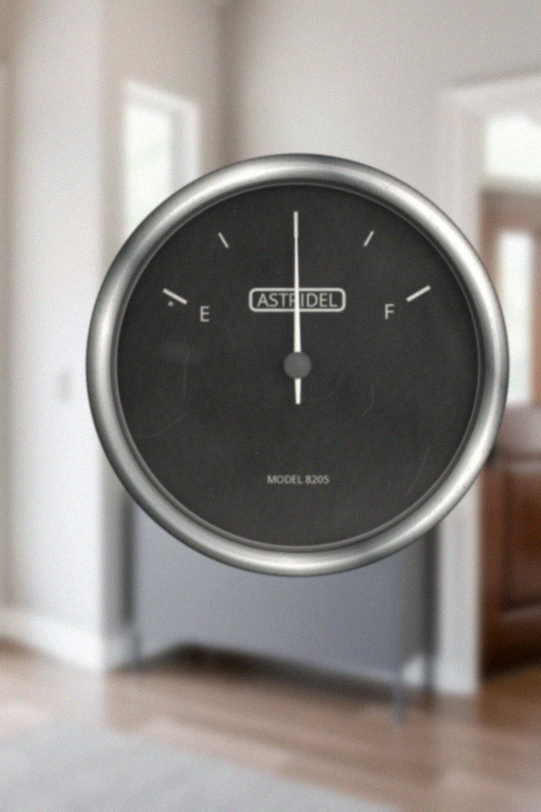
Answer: 0.5
